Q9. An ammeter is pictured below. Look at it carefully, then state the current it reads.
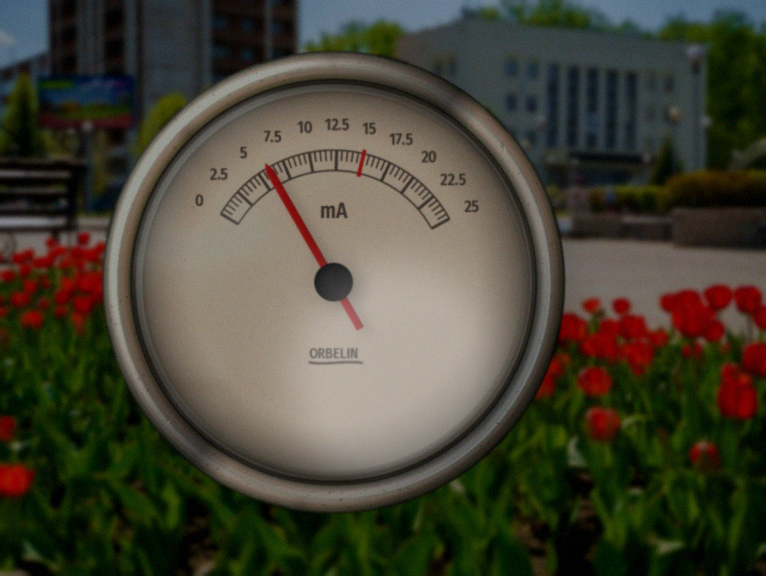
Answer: 6 mA
